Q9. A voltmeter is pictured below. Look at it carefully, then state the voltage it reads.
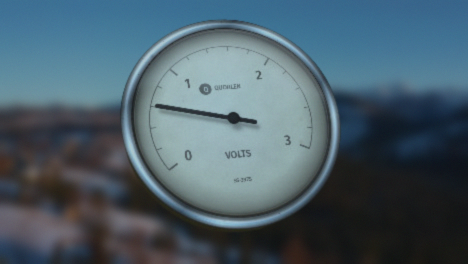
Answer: 0.6 V
